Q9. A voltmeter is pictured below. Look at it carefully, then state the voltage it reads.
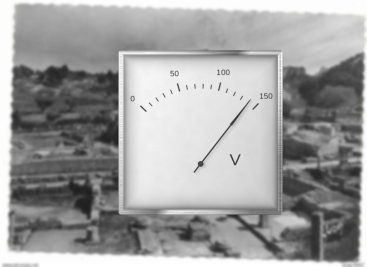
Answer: 140 V
